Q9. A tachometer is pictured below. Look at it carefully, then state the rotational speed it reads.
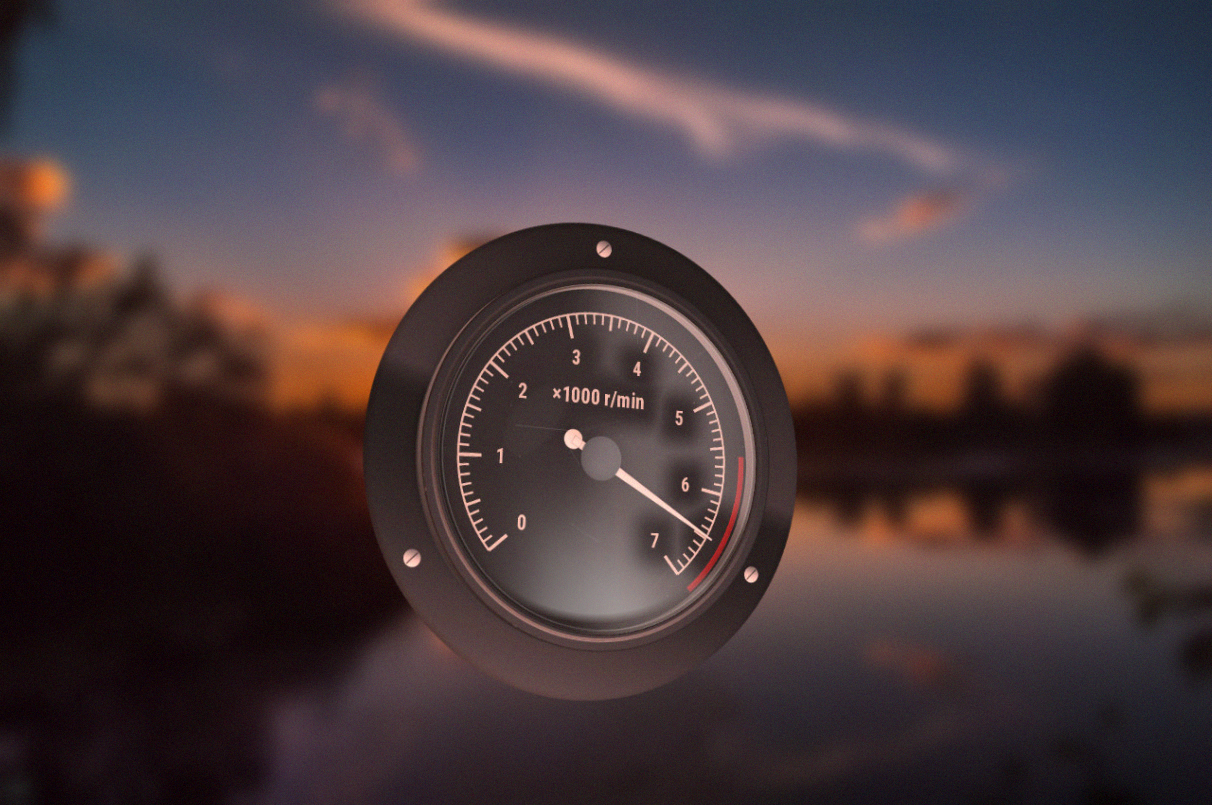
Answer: 6500 rpm
